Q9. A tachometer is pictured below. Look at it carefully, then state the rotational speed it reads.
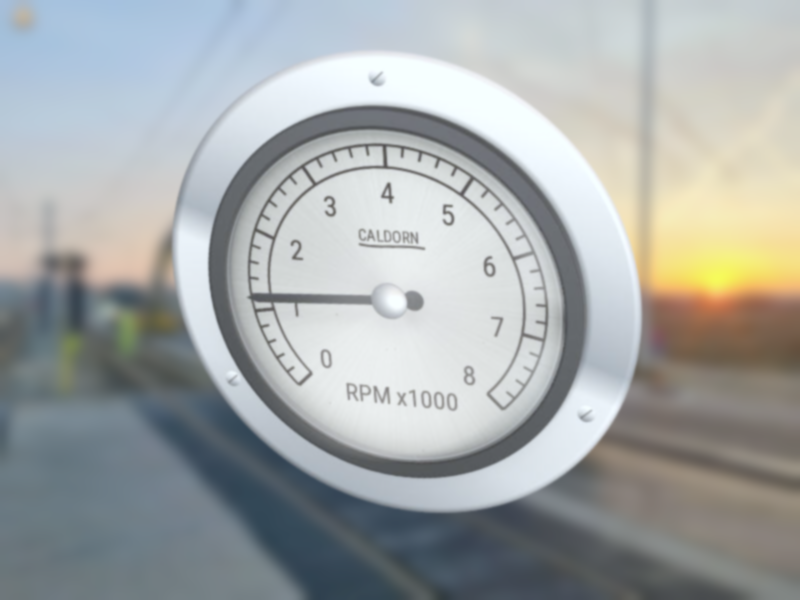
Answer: 1200 rpm
